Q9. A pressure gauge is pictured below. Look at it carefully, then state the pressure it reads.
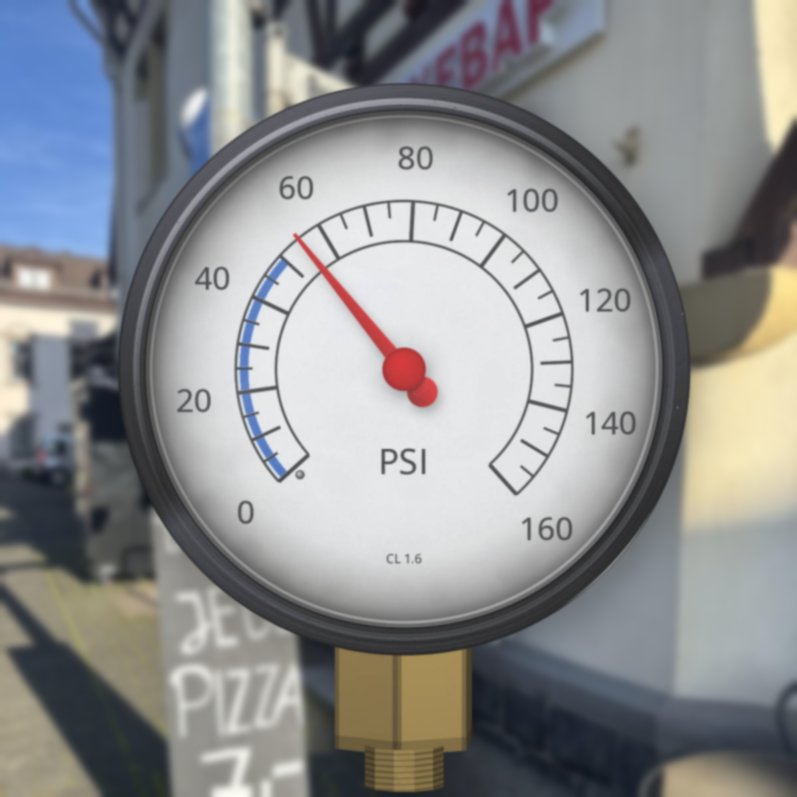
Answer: 55 psi
